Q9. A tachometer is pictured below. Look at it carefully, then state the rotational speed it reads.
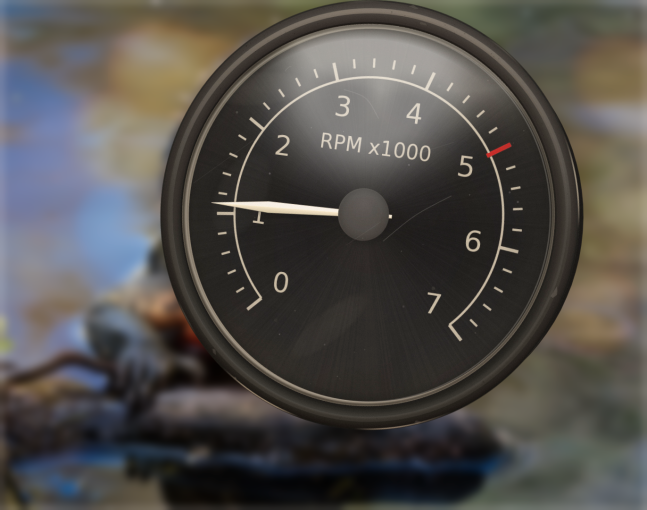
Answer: 1100 rpm
